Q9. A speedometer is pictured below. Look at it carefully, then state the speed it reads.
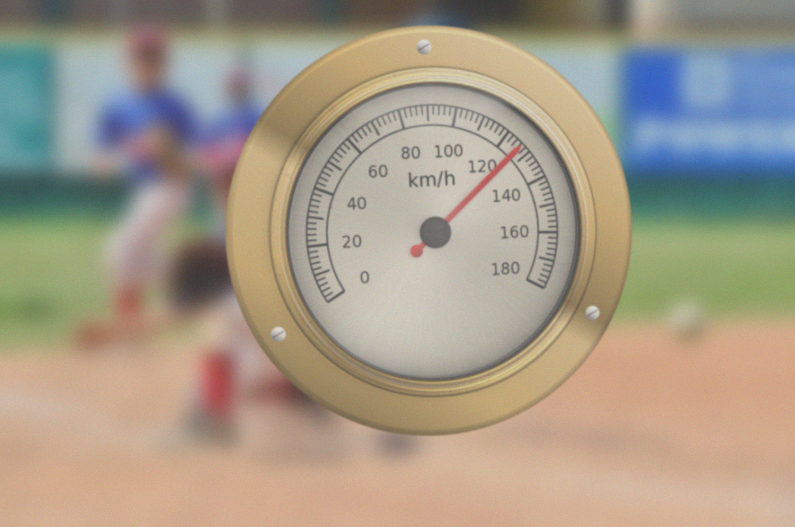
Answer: 126 km/h
